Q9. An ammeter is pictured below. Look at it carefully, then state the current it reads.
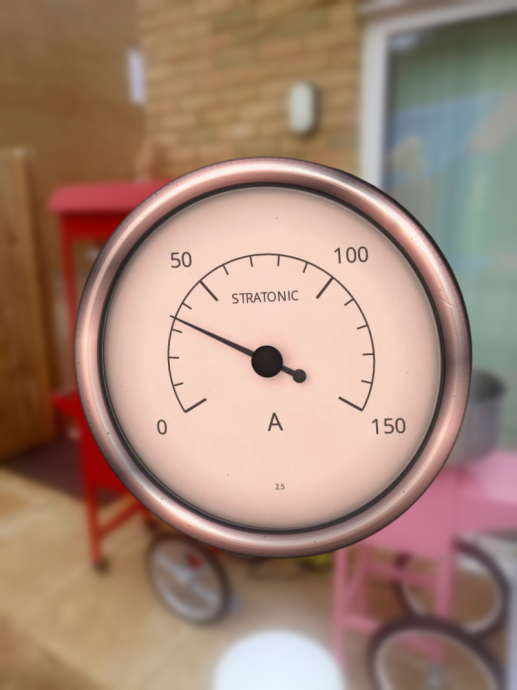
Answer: 35 A
